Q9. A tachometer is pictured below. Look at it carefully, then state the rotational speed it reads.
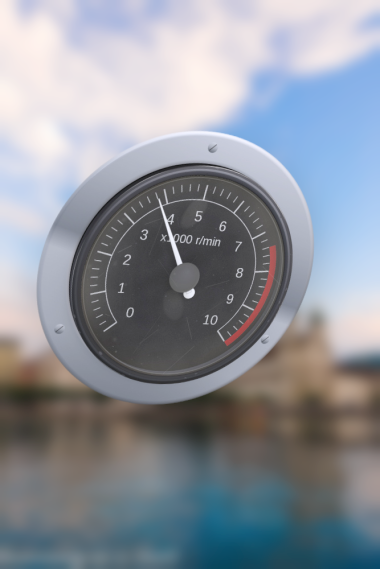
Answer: 3800 rpm
